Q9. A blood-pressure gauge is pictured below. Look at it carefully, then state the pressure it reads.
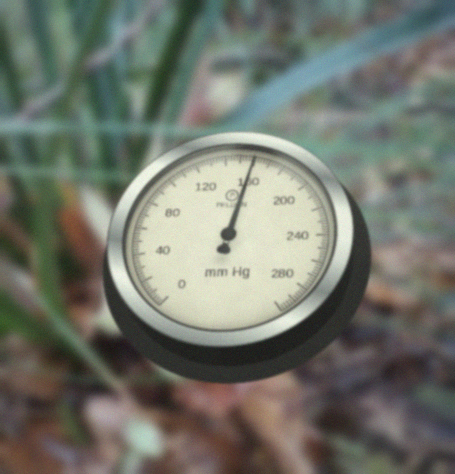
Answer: 160 mmHg
